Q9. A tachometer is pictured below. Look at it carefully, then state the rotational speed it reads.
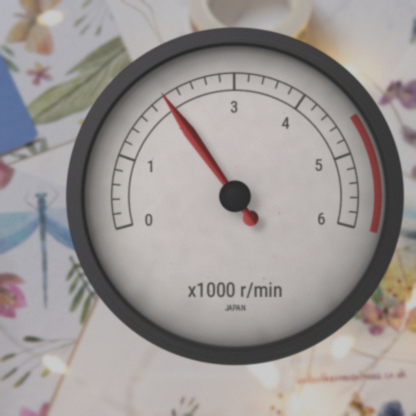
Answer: 2000 rpm
